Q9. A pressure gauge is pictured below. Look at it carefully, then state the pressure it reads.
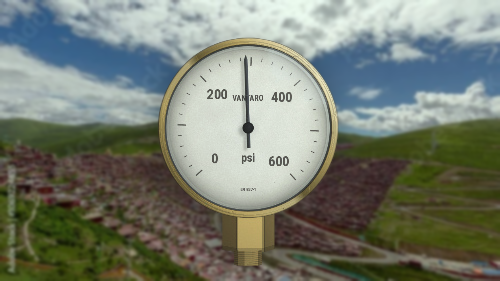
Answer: 290 psi
